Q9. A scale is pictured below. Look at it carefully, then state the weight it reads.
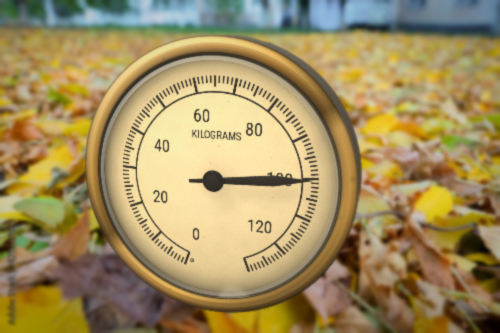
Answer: 100 kg
